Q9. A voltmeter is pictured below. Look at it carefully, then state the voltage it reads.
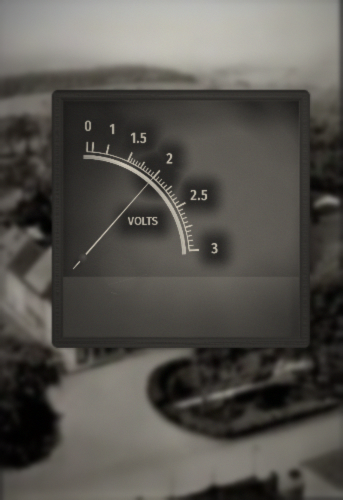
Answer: 2 V
